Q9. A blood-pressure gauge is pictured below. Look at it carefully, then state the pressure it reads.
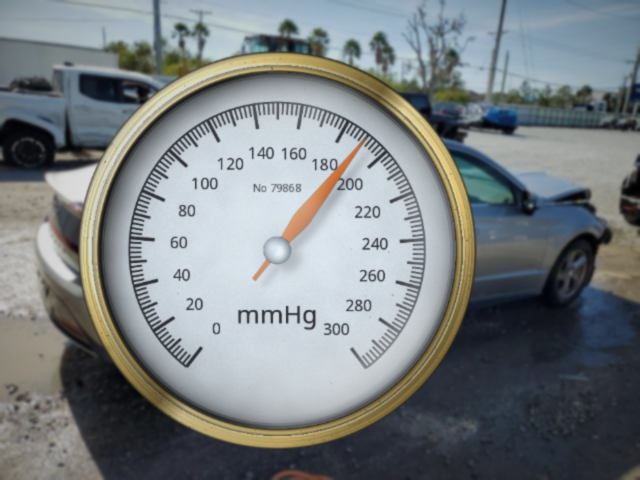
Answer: 190 mmHg
